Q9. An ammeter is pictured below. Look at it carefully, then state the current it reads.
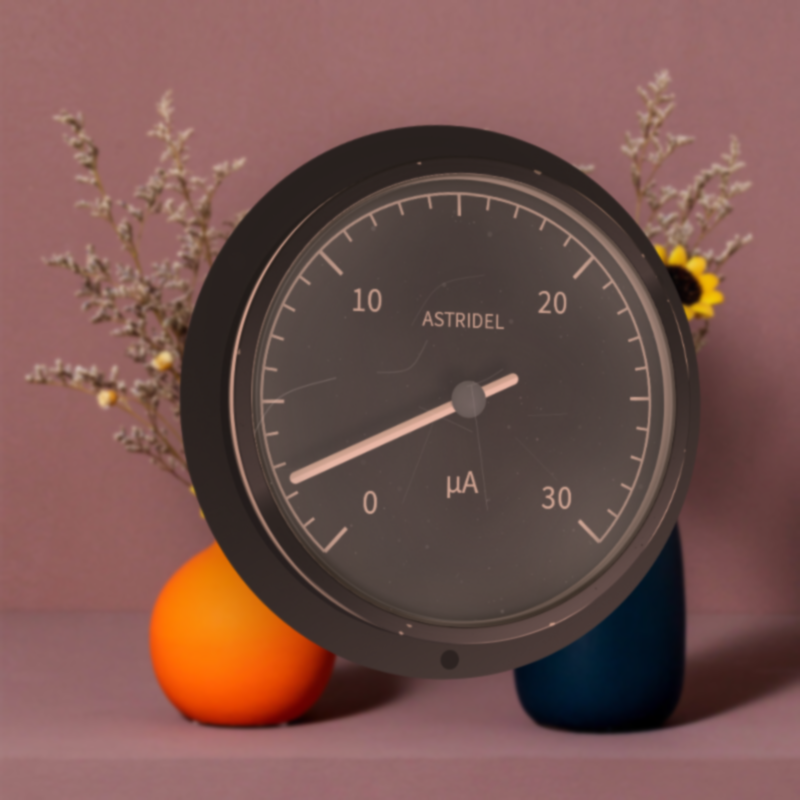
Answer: 2.5 µA
